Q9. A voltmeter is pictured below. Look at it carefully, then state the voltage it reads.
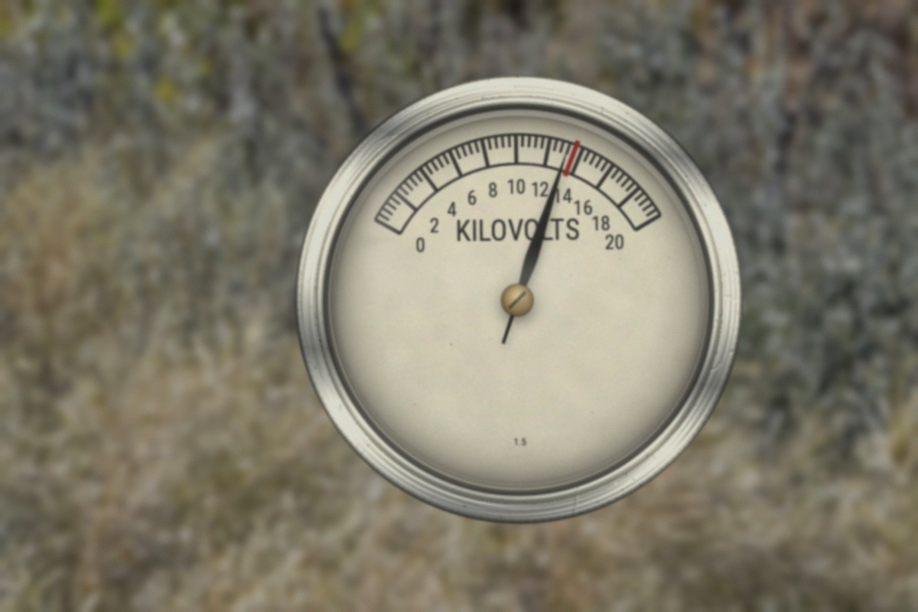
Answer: 13.2 kV
